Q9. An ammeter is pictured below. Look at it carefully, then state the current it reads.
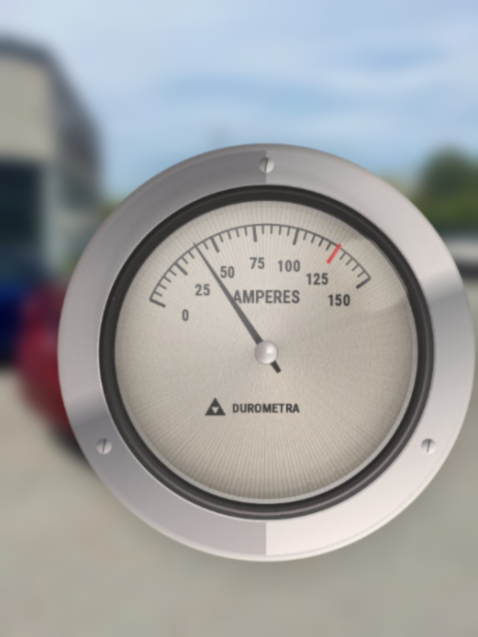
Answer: 40 A
